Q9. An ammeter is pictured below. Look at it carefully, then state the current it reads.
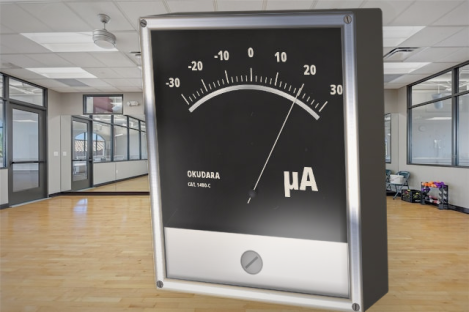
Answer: 20 µA
